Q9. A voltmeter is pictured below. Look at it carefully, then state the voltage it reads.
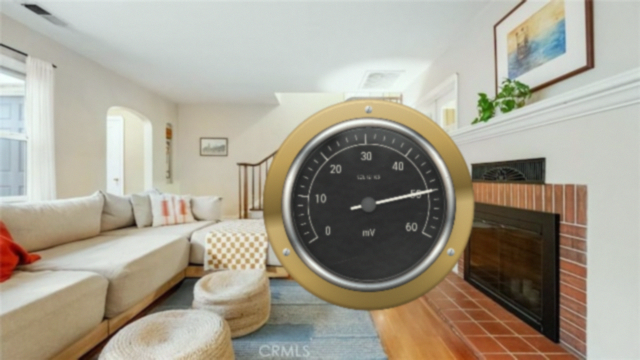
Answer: 50 mV
